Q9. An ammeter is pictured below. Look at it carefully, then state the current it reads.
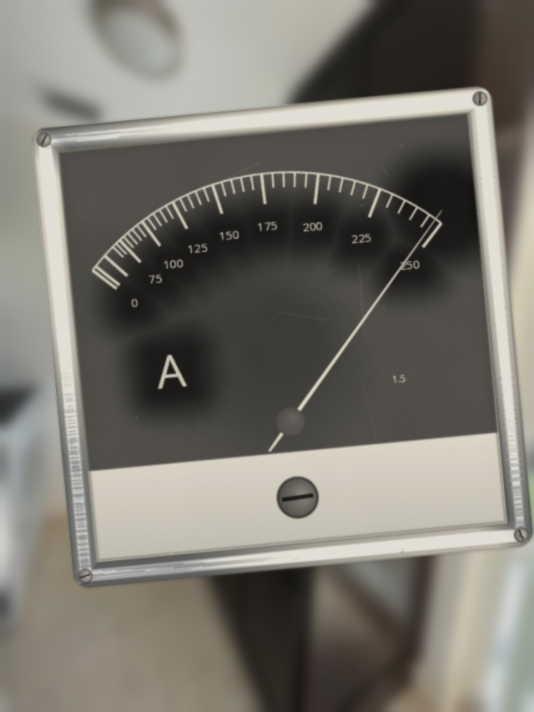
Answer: 247.5 A
